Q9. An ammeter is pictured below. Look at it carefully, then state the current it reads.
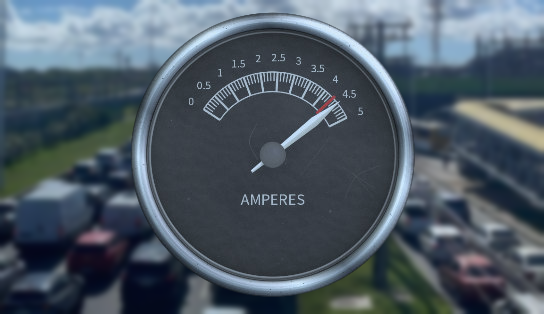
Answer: 4.5 A
